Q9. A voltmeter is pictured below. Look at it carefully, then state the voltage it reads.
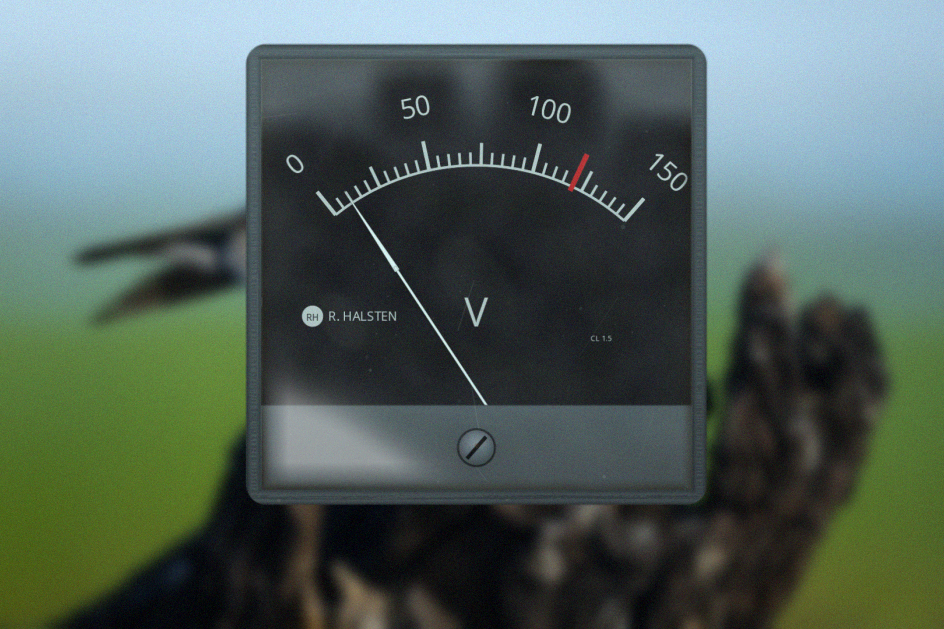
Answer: 10 V
